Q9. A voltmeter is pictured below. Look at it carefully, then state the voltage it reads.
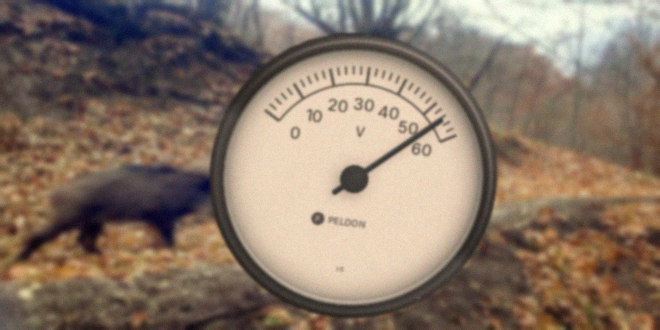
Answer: 54 V
